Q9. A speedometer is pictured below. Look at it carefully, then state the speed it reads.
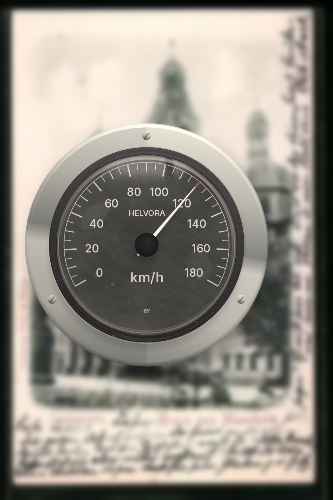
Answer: 120 km/h
